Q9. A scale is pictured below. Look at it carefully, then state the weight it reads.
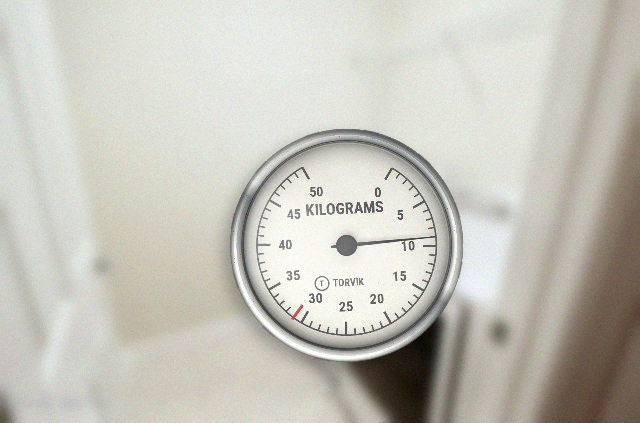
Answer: 9 kg
